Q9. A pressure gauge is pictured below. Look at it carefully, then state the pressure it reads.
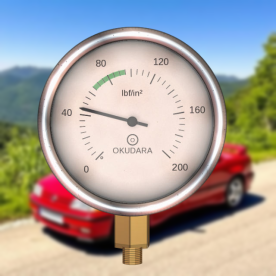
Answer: 45 psi
